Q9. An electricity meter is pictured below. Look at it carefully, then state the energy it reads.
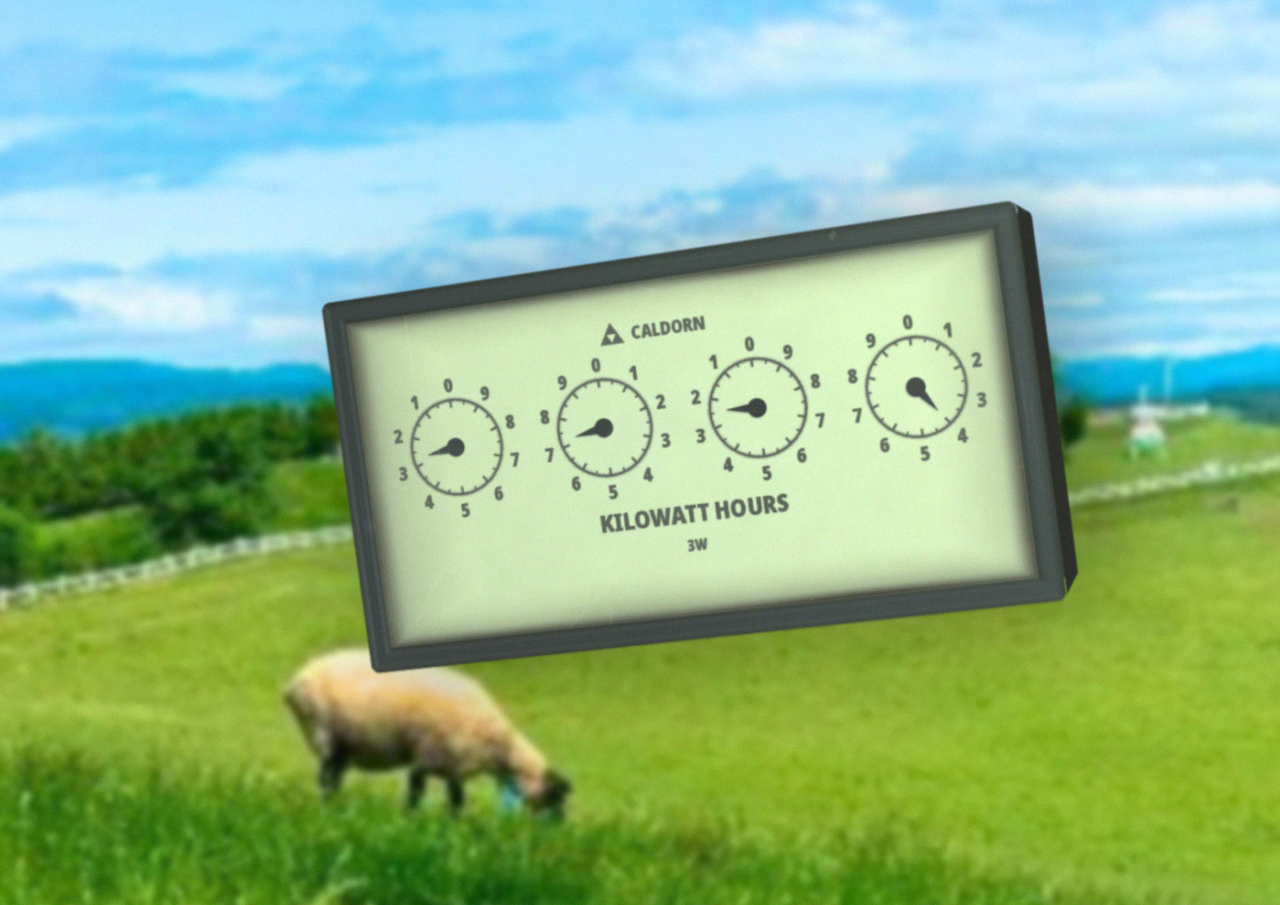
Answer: 2724 kWh
